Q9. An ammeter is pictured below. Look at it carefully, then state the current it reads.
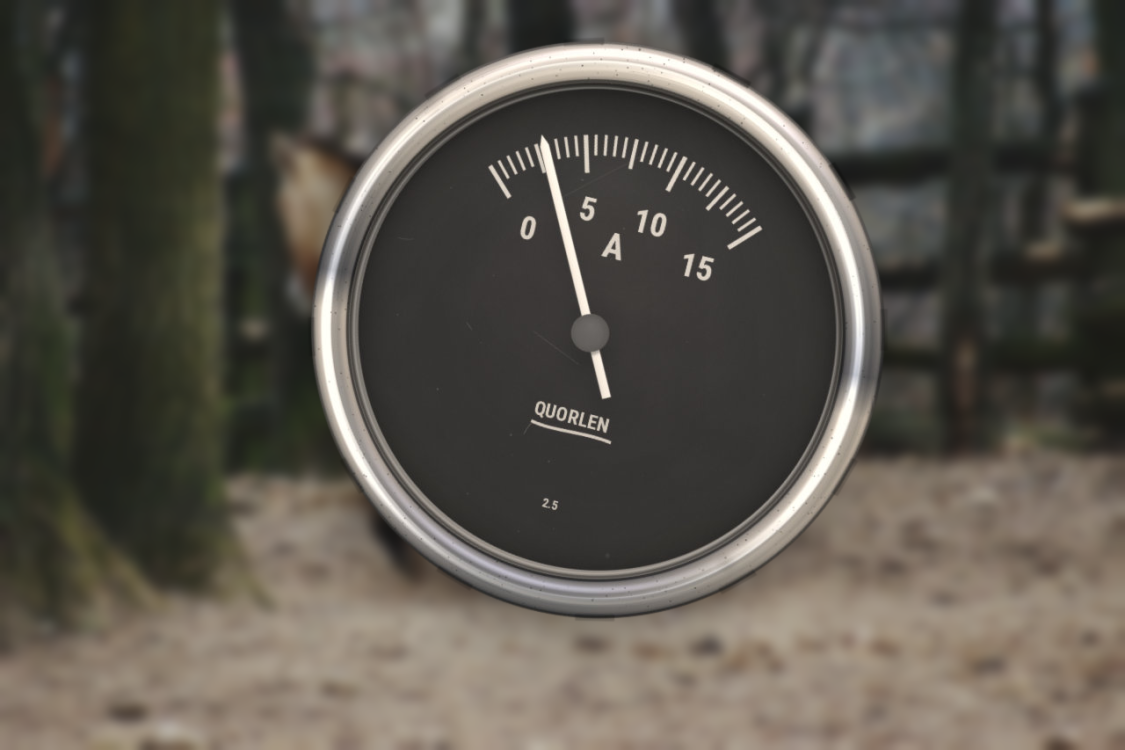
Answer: 3 A
